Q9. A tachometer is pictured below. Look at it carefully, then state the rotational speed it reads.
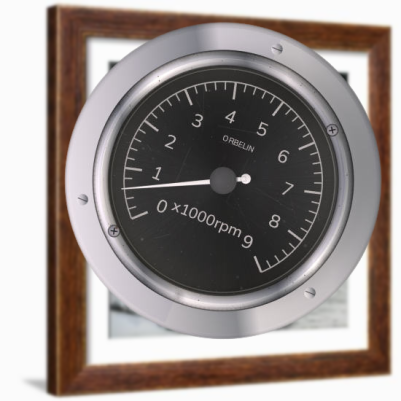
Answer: 600 rpm
